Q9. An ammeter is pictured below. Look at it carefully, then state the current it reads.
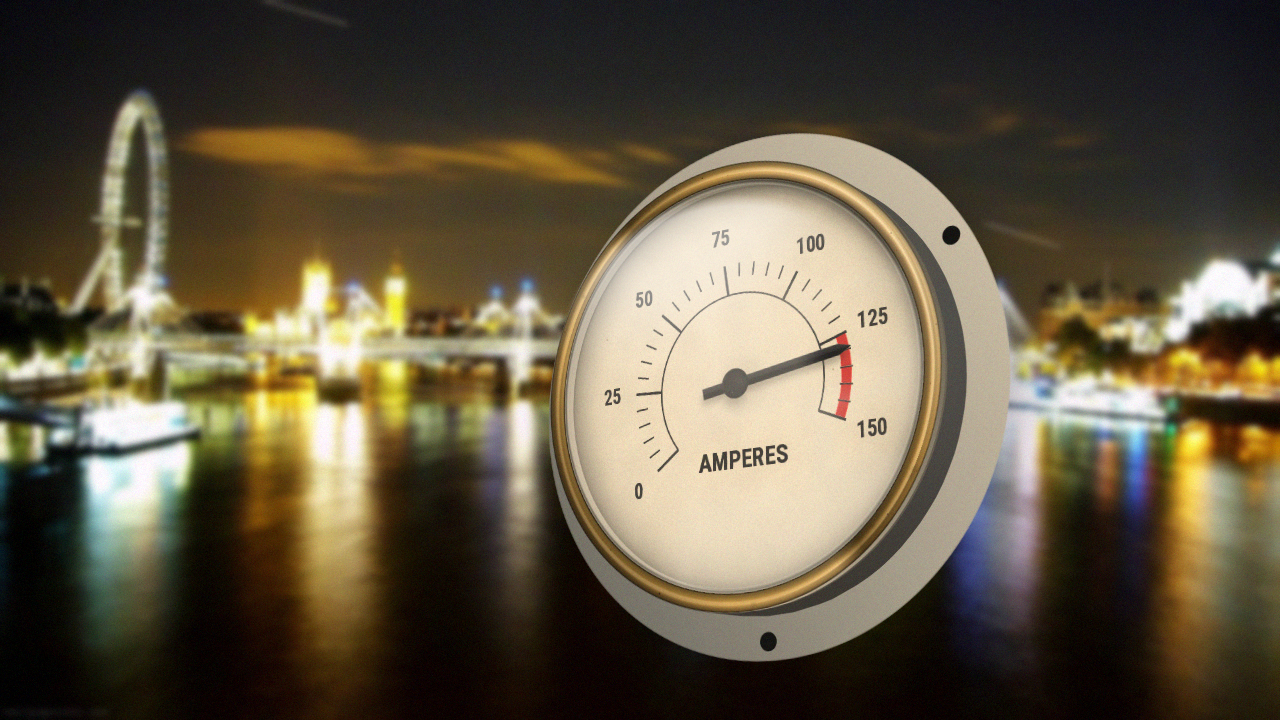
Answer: 130 A
